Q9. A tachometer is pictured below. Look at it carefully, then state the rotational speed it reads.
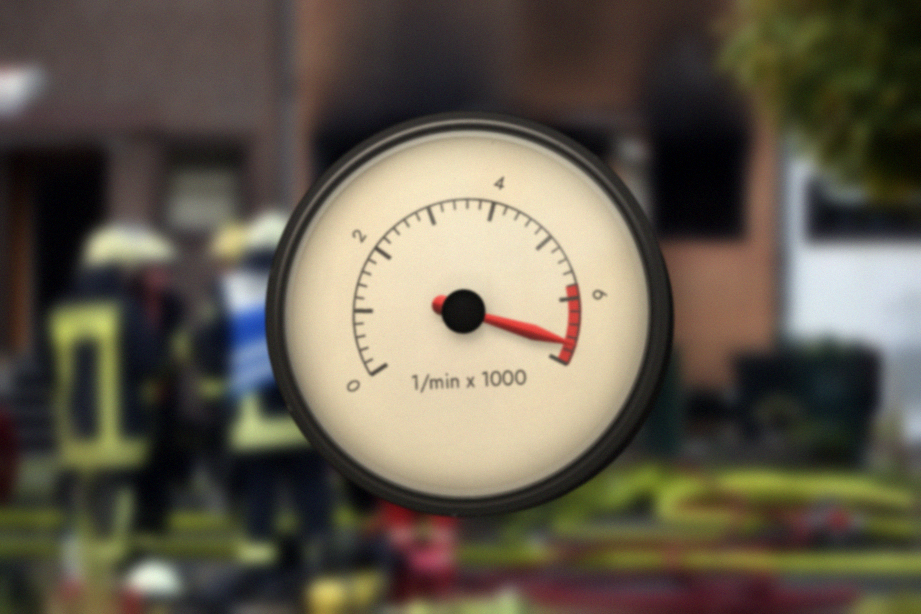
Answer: 6700 rpm
